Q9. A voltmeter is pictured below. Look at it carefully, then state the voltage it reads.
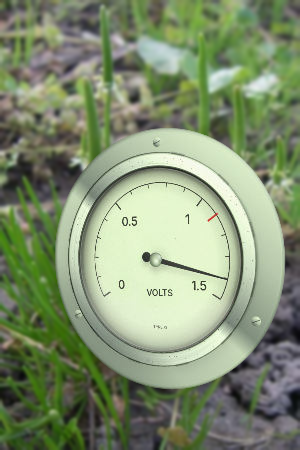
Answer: 1.4 V
